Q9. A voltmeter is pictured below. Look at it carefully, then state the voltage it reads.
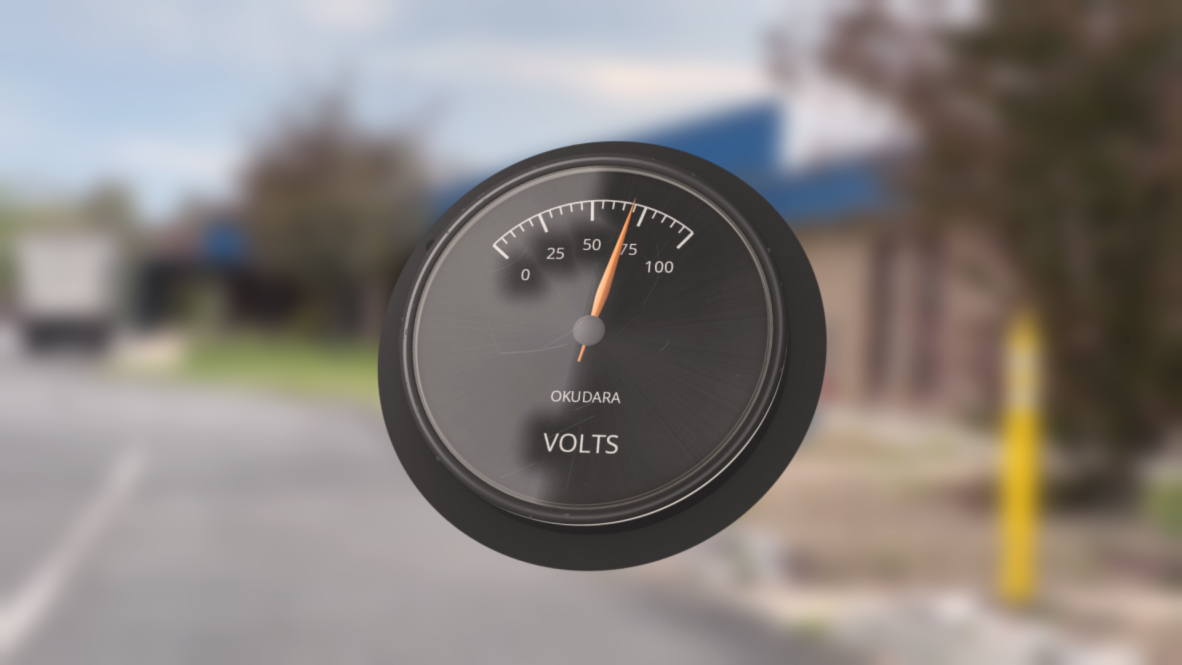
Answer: 70 V
